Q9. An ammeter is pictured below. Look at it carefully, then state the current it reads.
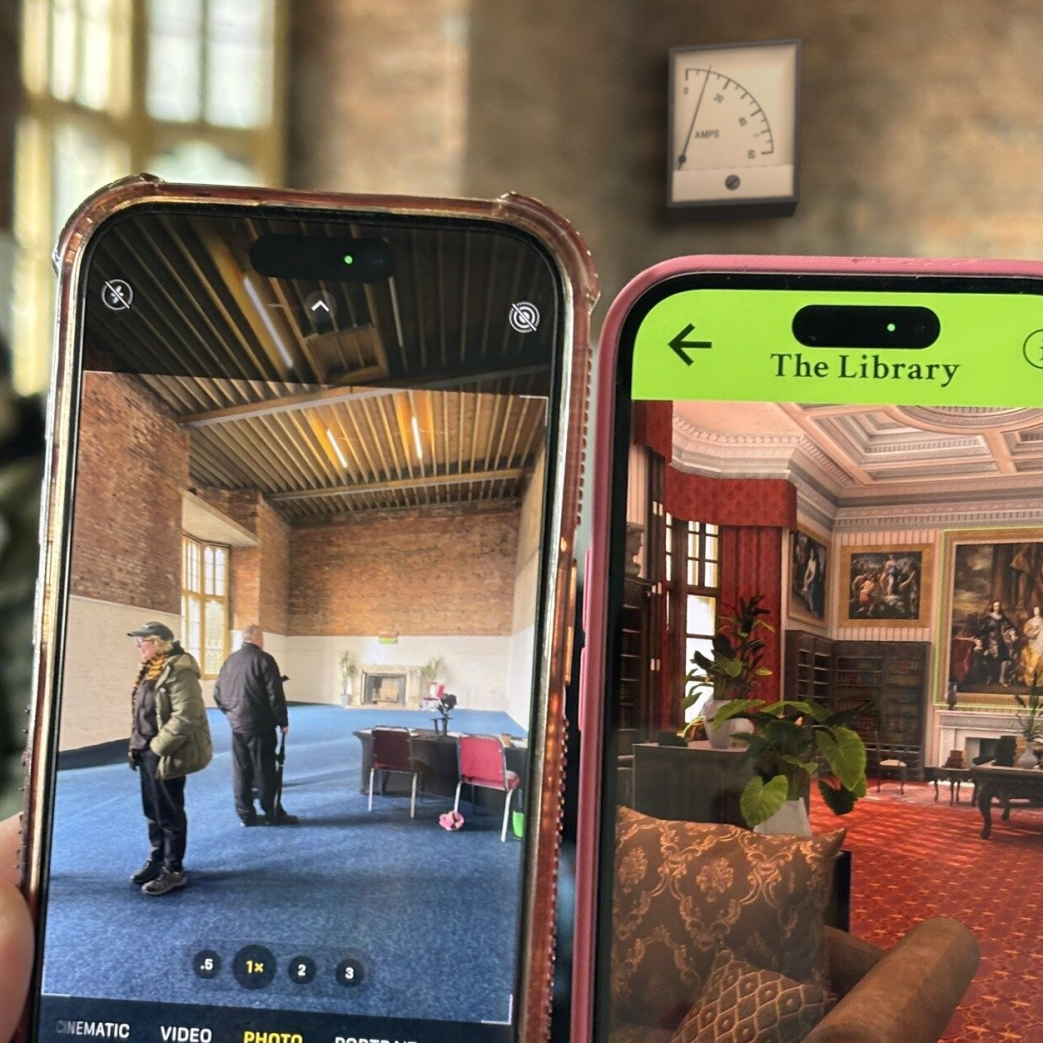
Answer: 10 A
